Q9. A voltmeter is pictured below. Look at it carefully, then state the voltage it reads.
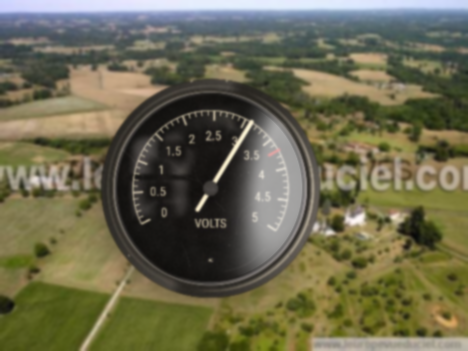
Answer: 3.1 V
